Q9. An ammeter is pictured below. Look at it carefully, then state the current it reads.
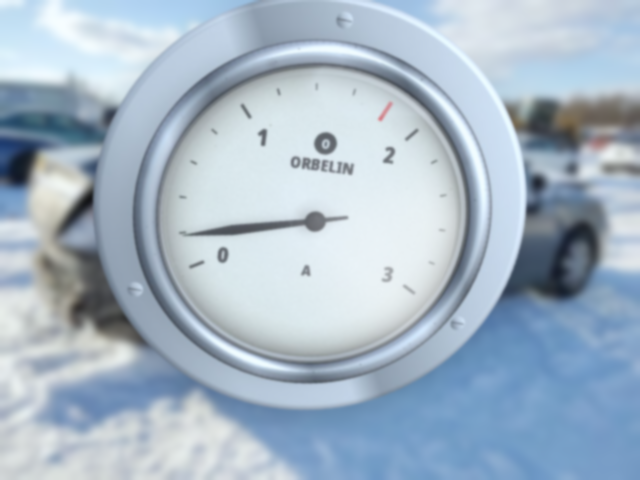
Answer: 0.2 A
